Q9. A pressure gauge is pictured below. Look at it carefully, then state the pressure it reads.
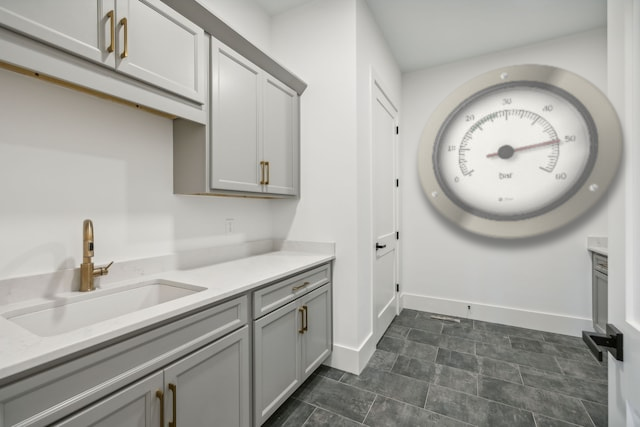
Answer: 50 bar
